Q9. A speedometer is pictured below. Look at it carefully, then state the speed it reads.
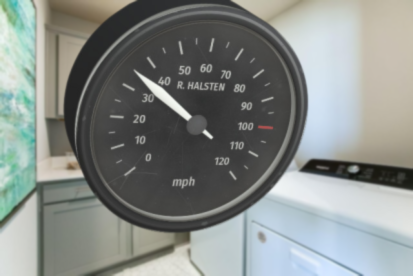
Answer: 35 mph
